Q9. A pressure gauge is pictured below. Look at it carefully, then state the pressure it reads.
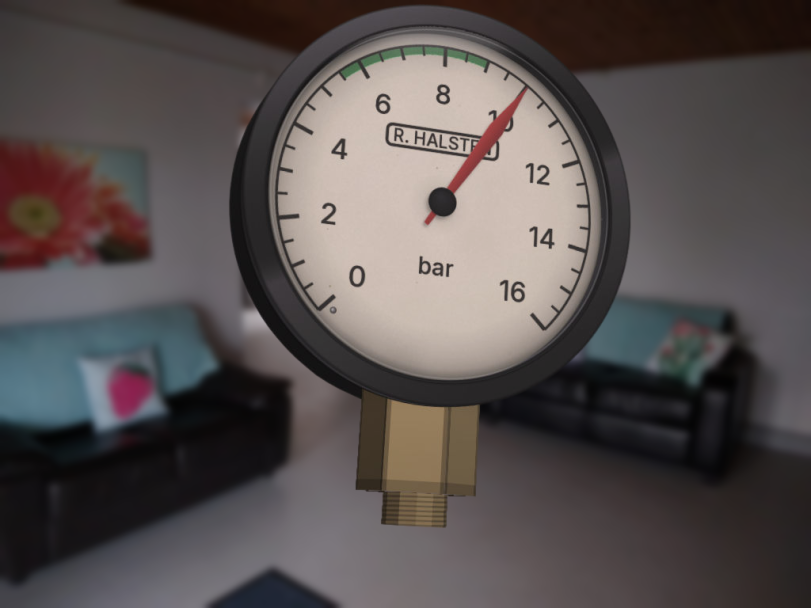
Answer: 10 bar
